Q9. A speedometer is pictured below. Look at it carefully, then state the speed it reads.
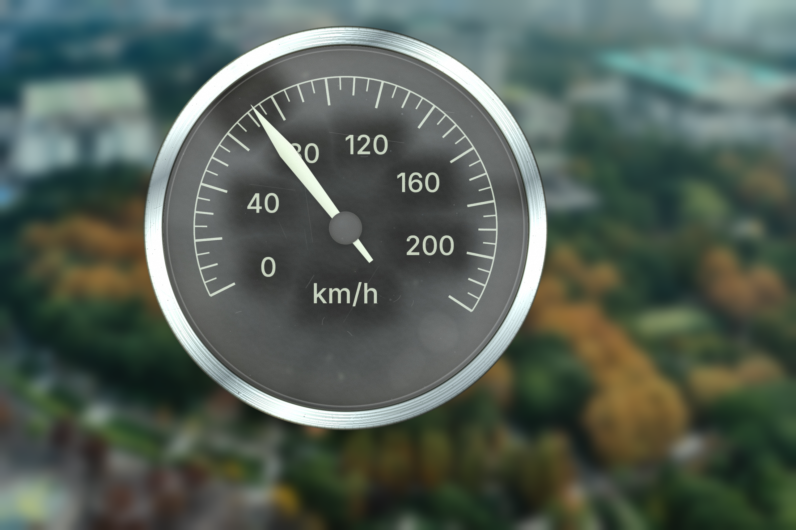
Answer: 72.5 km/h
